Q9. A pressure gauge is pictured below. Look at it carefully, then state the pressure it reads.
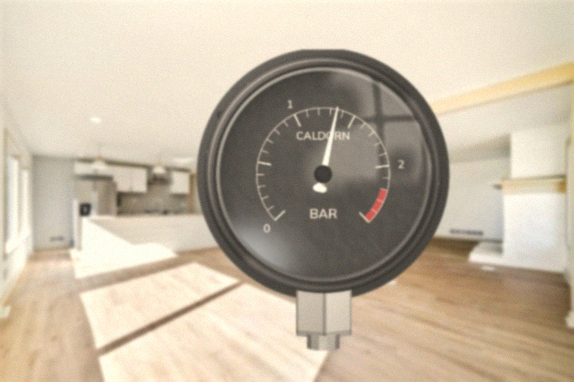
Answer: 1.35 bar
